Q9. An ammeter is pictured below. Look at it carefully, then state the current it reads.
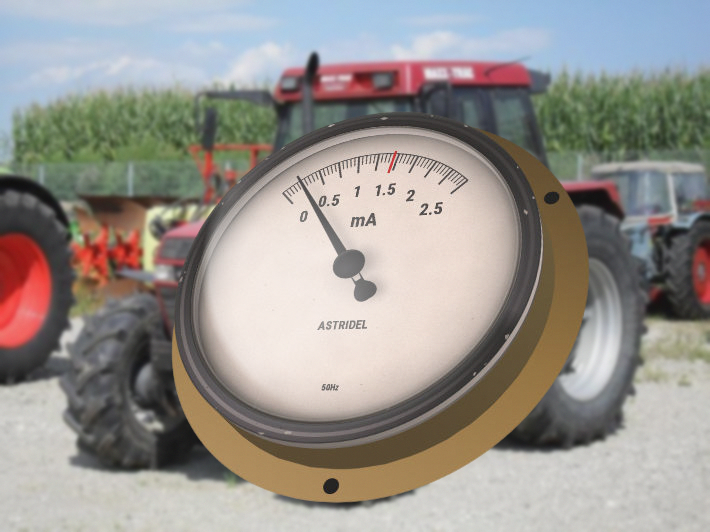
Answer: 0.25 mA
